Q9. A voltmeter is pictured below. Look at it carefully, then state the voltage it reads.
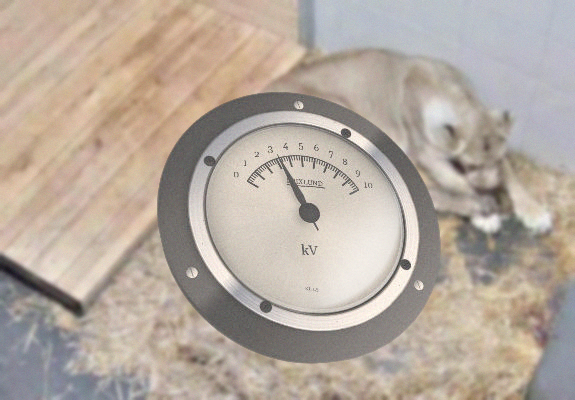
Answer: 3 kV
